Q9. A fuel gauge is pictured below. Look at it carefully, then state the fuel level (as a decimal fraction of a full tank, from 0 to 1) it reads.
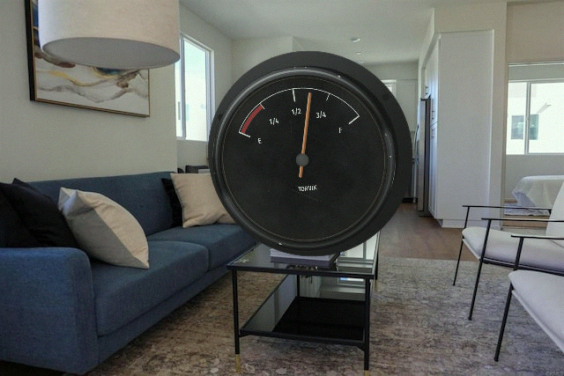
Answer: 0.625
